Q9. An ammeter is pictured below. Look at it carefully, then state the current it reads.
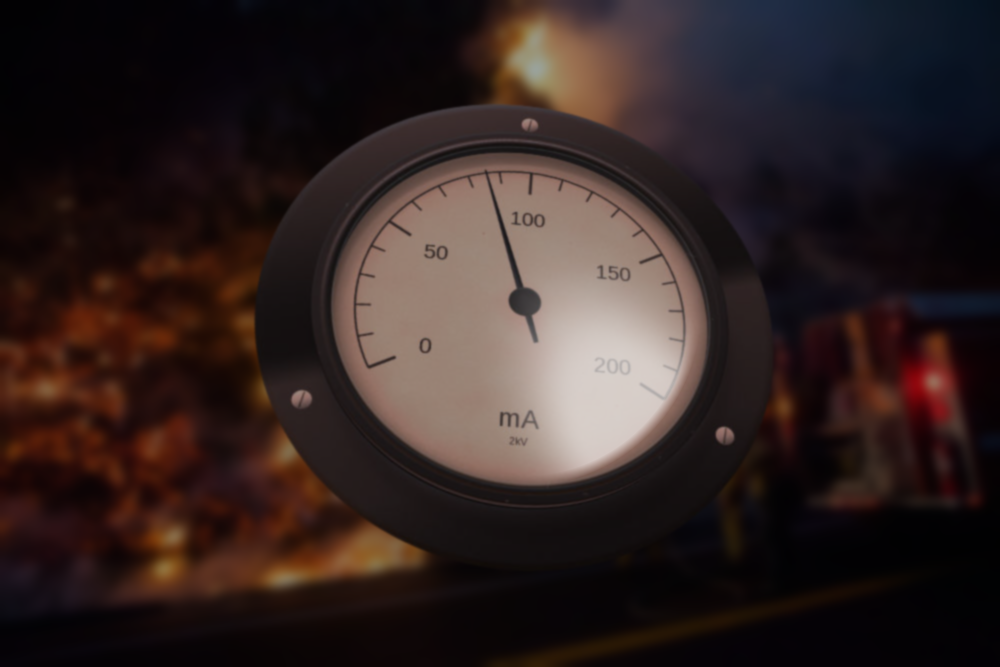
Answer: 85 mA
